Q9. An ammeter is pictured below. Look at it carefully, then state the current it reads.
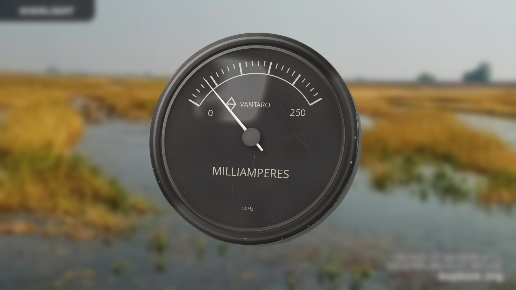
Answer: 40 mA
